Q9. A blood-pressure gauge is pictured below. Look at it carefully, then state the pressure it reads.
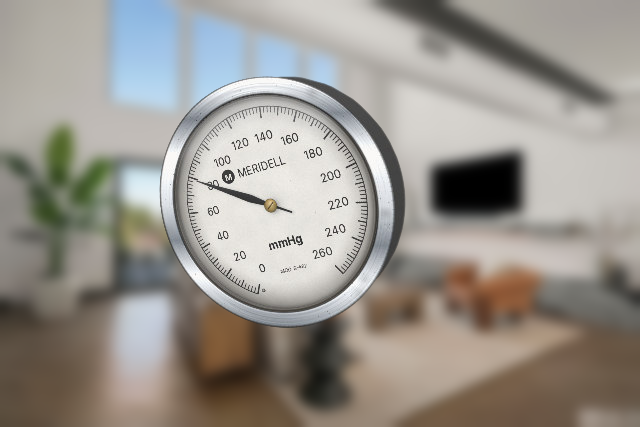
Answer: 80 mmHg
